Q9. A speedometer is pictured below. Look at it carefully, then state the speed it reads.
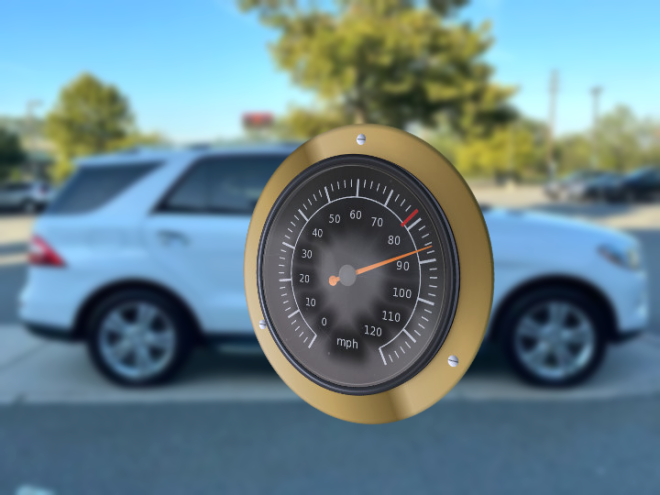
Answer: 87 mph
